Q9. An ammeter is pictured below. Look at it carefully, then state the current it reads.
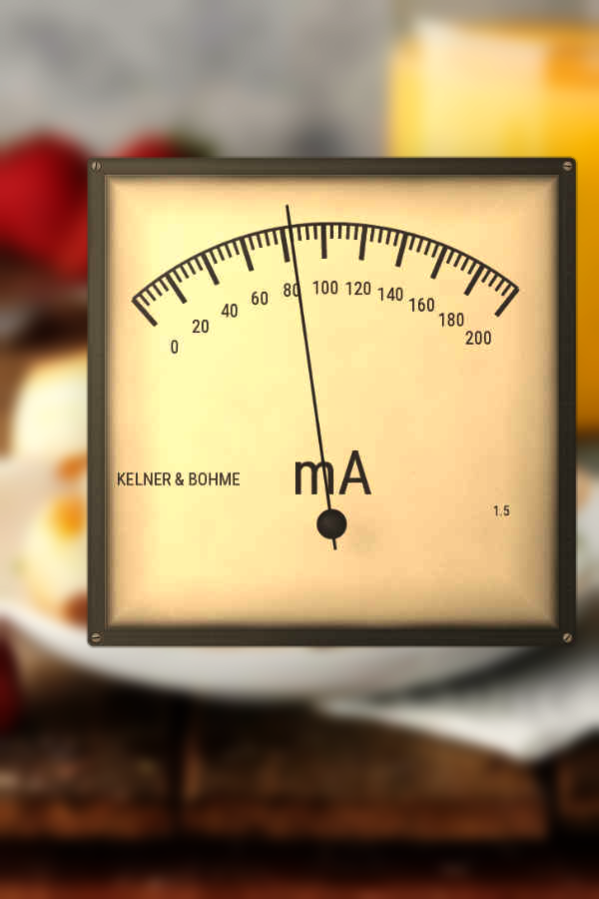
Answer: 84 mA
